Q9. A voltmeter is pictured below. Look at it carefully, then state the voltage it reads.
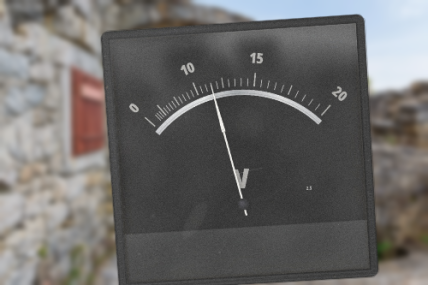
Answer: 11.5 V
